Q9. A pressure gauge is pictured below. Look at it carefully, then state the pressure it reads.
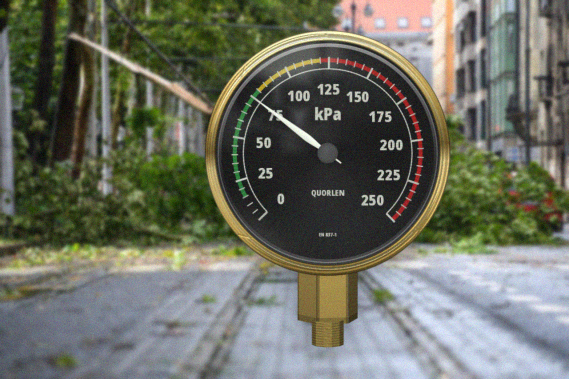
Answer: 75 kPa
